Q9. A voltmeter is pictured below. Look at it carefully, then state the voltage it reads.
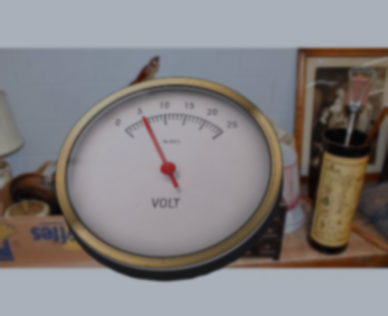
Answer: 5 V
